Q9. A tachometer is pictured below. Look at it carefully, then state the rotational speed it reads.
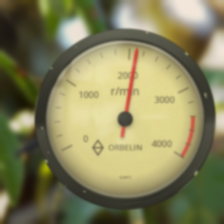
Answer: 2100 rpm
